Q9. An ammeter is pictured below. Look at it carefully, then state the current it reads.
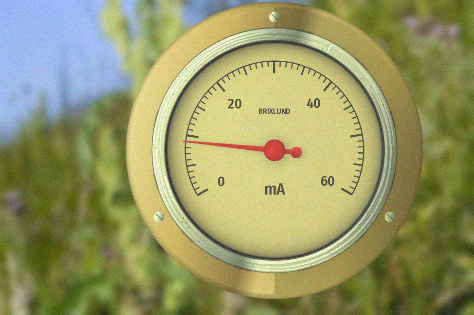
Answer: 9 mA
